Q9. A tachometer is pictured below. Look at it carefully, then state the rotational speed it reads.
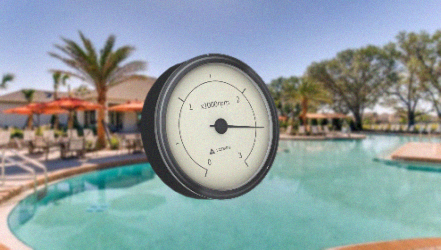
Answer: 2500 rpm
